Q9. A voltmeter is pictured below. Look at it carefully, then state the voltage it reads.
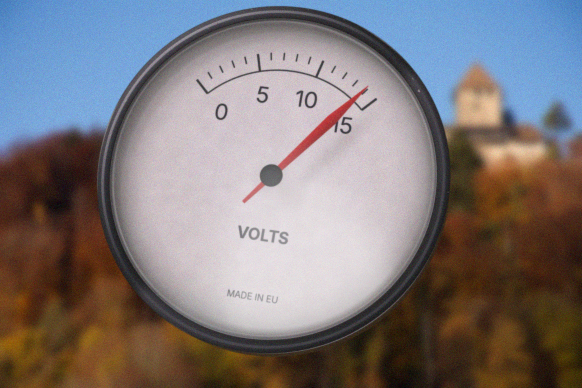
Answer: 14 V
